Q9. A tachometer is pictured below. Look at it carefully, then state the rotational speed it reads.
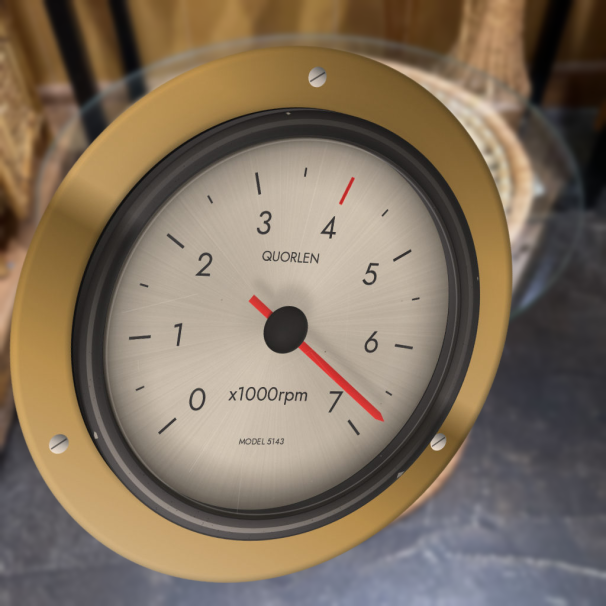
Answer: 6750 rpm
